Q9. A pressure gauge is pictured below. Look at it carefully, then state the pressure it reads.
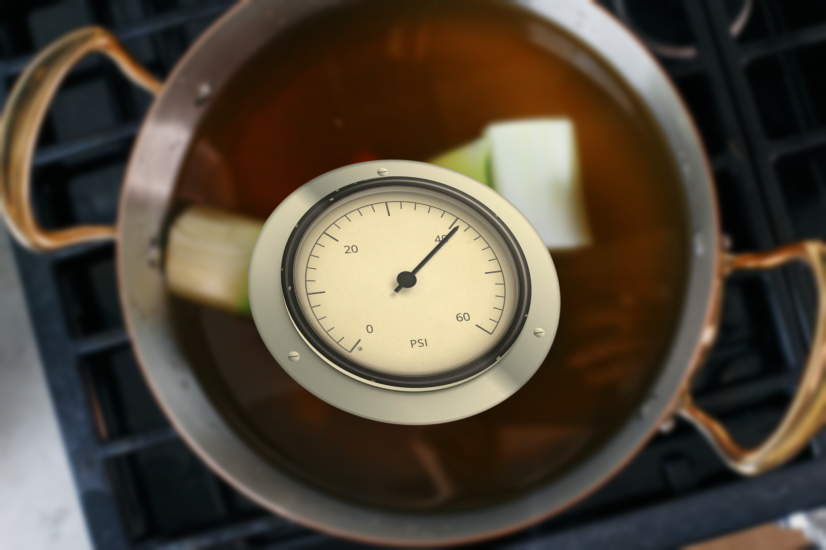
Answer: 41 psi
